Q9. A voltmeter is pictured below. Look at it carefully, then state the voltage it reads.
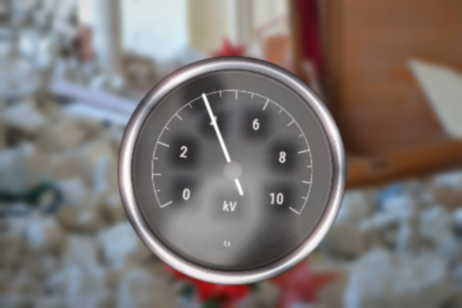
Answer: 4 kV
